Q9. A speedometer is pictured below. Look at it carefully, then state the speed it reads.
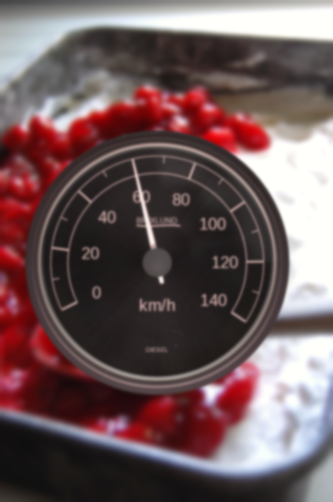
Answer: 60 km/h
